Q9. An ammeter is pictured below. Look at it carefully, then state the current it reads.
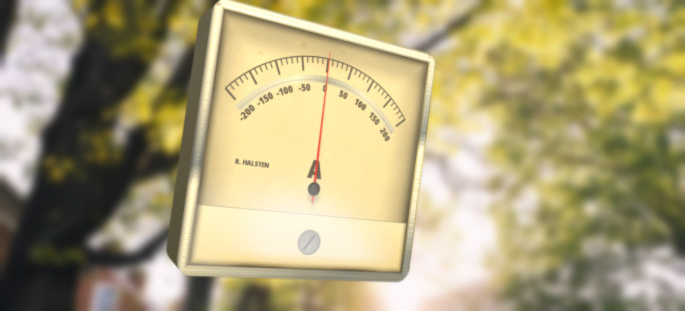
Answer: 0 A
